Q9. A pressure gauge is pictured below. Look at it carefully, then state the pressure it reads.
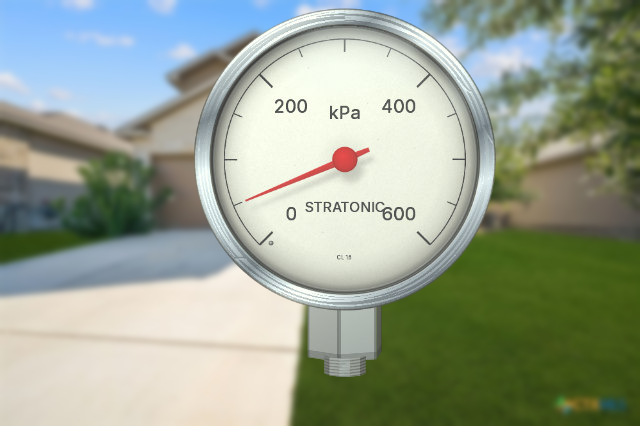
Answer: 50 kPa
